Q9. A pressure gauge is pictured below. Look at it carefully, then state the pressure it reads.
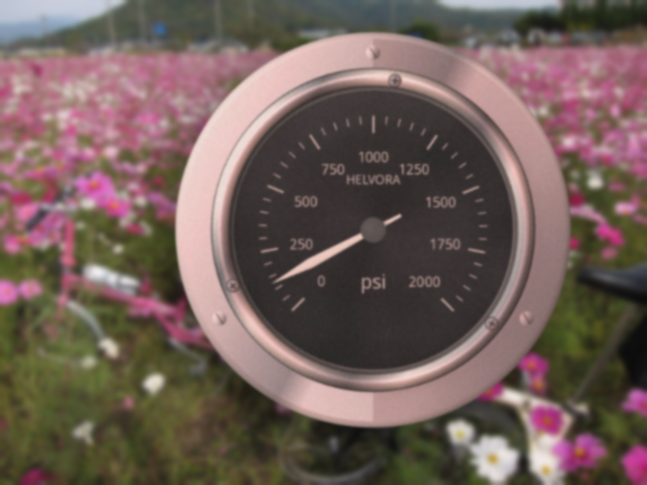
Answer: 125 psi
